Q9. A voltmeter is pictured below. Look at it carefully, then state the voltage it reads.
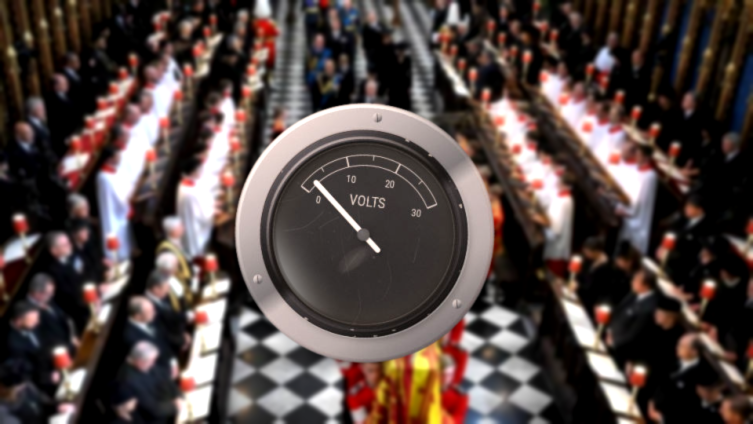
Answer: 2.5 V
